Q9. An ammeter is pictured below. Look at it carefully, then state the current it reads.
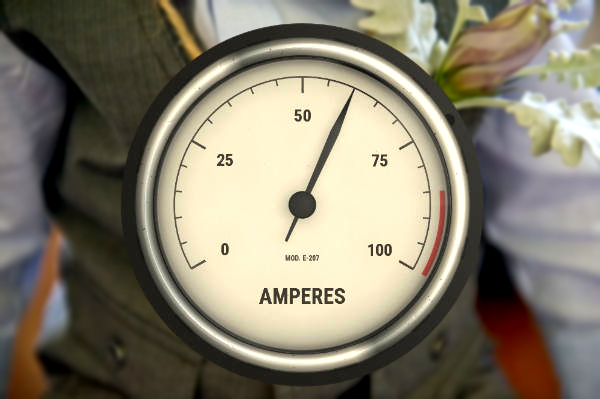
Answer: 60 A
